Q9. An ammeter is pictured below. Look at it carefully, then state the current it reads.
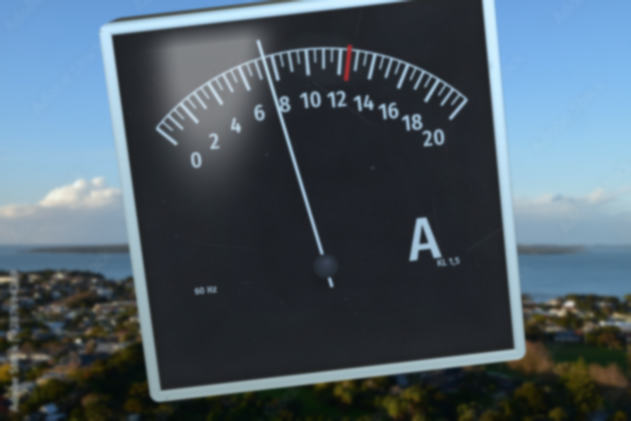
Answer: 7.5 A
